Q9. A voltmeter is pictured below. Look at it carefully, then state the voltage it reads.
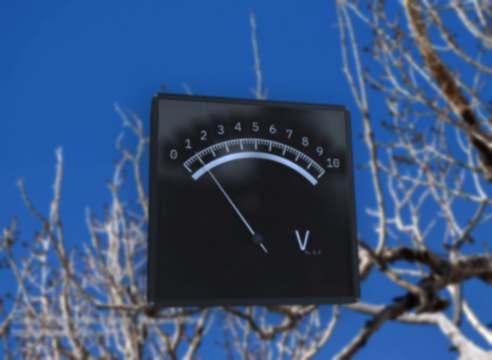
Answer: 1 V
